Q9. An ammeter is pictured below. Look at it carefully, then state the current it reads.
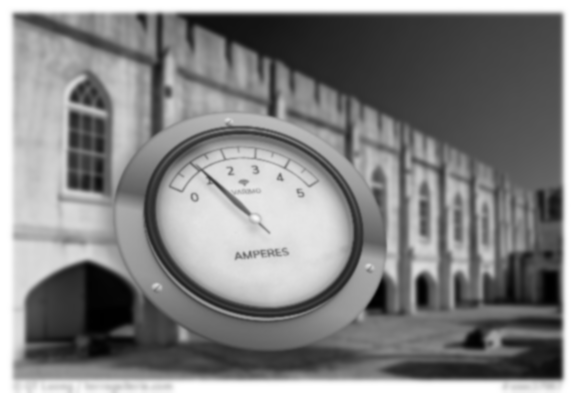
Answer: 1 A
